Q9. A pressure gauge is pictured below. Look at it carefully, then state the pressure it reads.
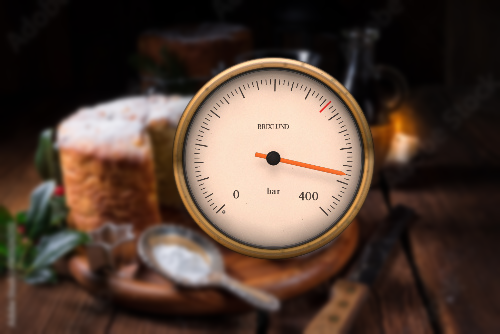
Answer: 350 bar
